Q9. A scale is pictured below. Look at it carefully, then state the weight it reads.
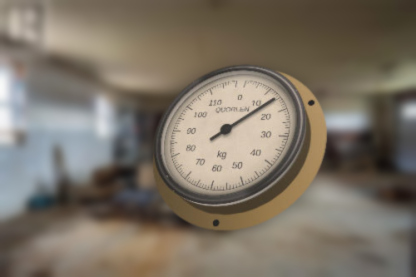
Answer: 15 kg
